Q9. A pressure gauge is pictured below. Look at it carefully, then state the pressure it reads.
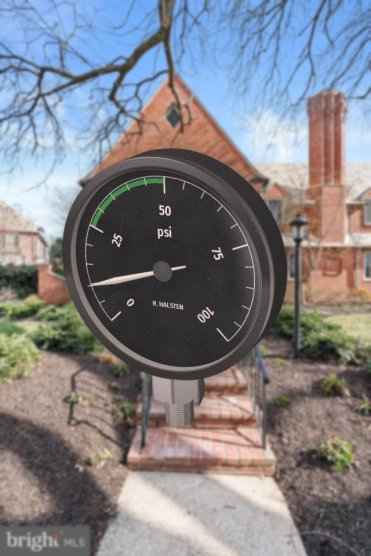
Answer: 10 psi
